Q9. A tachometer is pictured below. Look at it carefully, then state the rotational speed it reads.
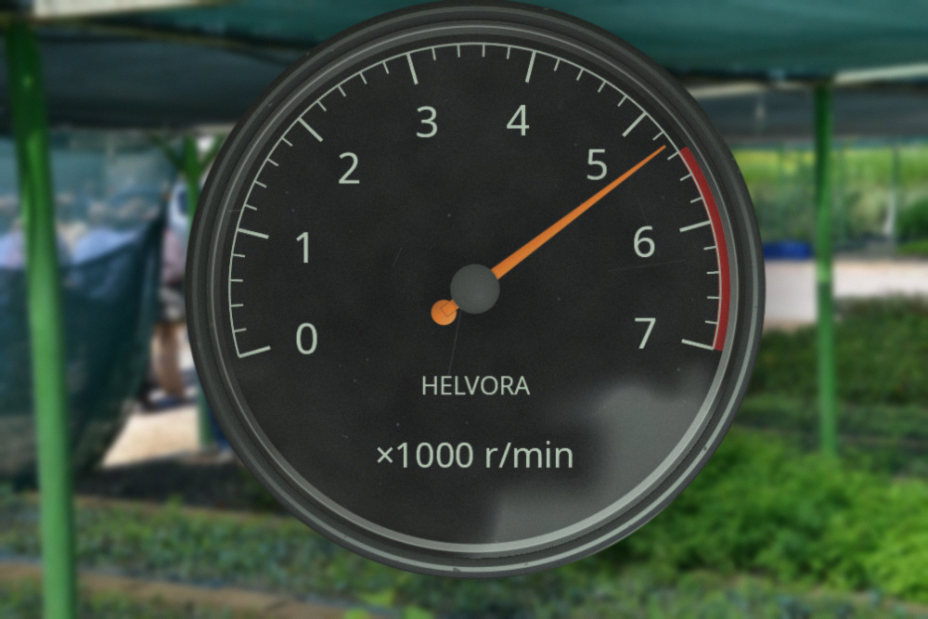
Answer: 5300 rpm
